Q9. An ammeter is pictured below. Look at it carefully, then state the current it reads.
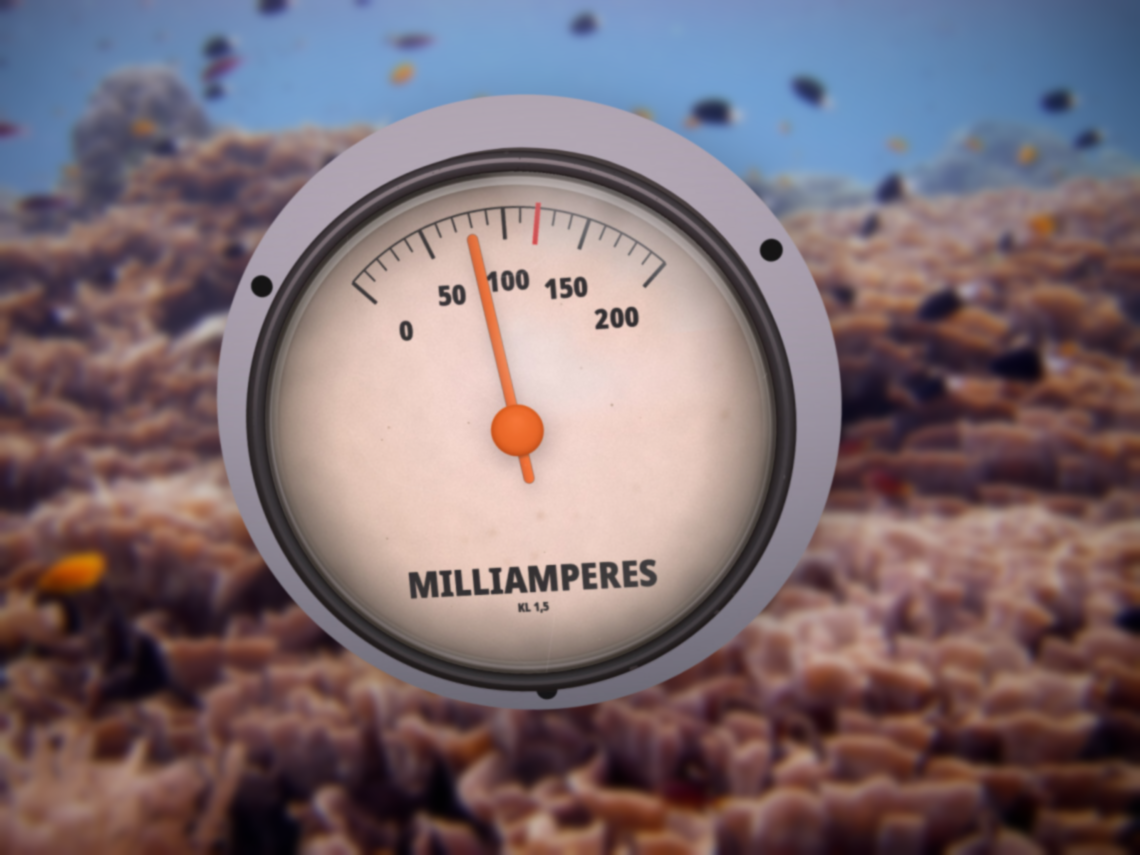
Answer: 80 mA
